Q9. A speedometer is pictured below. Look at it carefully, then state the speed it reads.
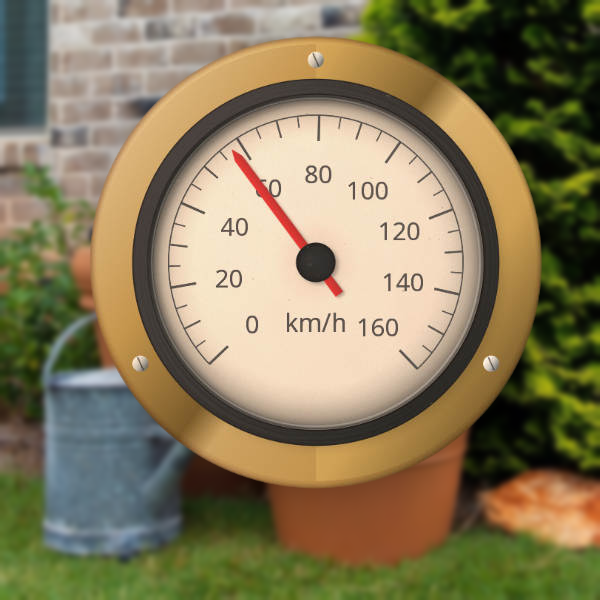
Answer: 57.5 km/h
